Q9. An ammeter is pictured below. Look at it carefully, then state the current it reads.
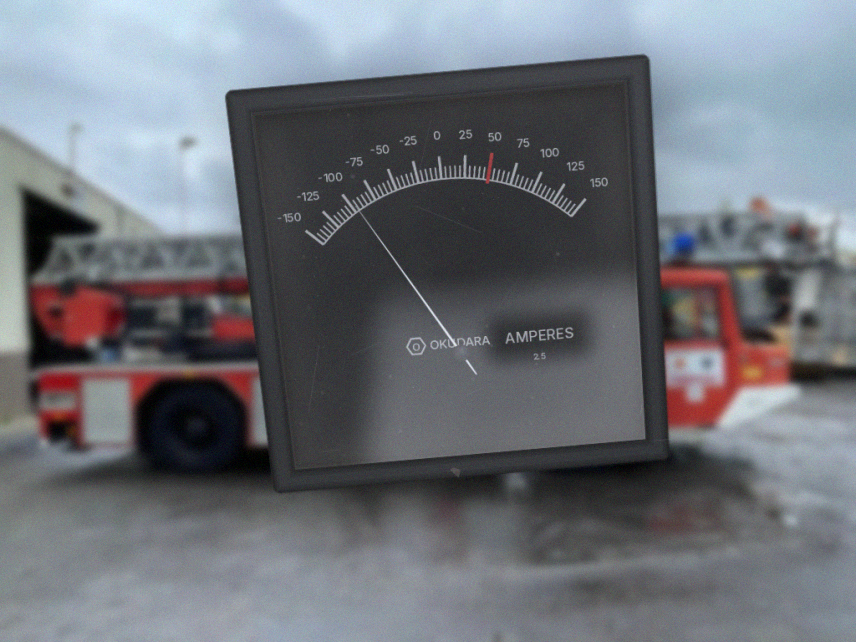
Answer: -95 A
